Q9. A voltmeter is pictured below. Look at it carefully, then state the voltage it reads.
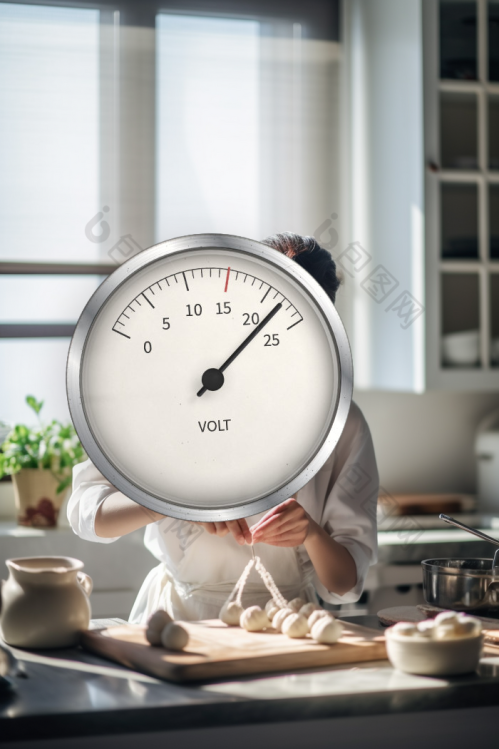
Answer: 22 V
